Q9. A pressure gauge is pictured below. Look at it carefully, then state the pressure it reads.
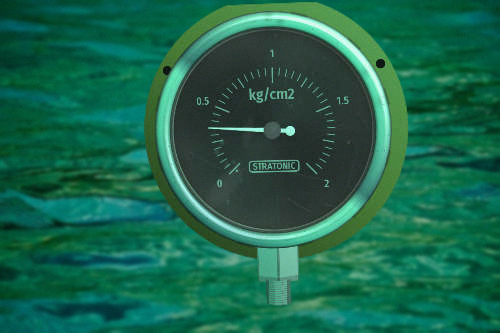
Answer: 0.35 kg/cm²
